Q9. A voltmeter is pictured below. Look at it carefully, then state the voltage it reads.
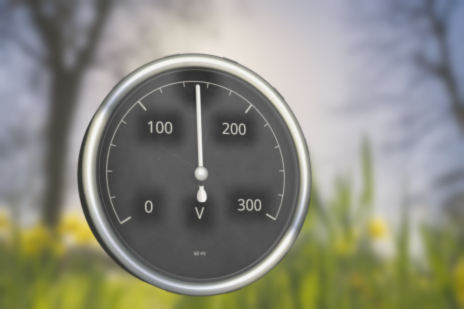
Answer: 150 V
